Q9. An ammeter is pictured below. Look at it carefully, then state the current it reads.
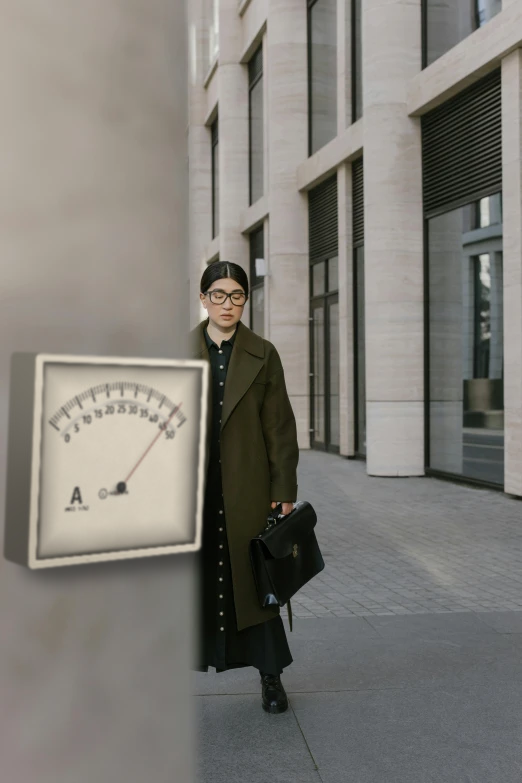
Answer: 45 A
